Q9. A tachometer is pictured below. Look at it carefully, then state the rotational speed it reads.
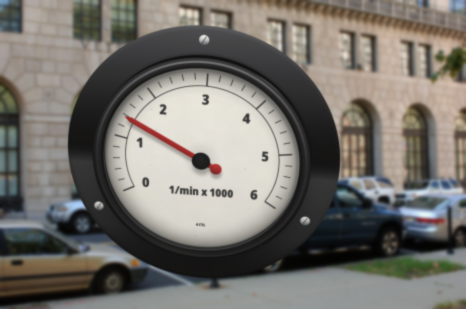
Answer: 1400 rpm
